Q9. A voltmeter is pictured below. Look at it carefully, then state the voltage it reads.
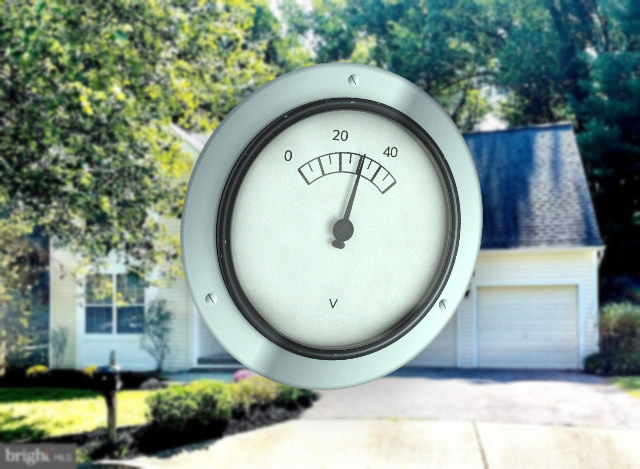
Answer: 30 V
